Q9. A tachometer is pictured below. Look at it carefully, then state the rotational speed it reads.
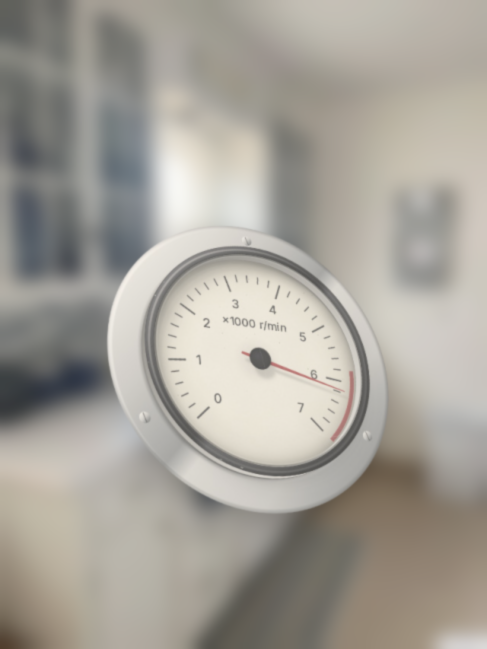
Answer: 6200 rpm
